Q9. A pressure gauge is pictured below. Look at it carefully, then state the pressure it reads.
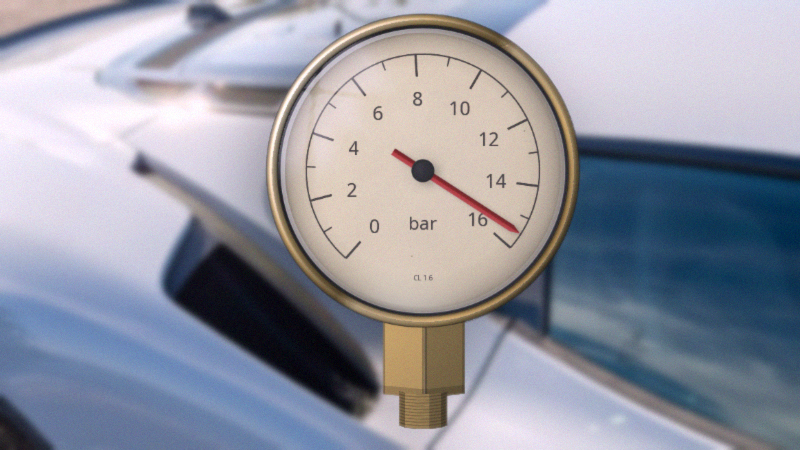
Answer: 15.5 bar
